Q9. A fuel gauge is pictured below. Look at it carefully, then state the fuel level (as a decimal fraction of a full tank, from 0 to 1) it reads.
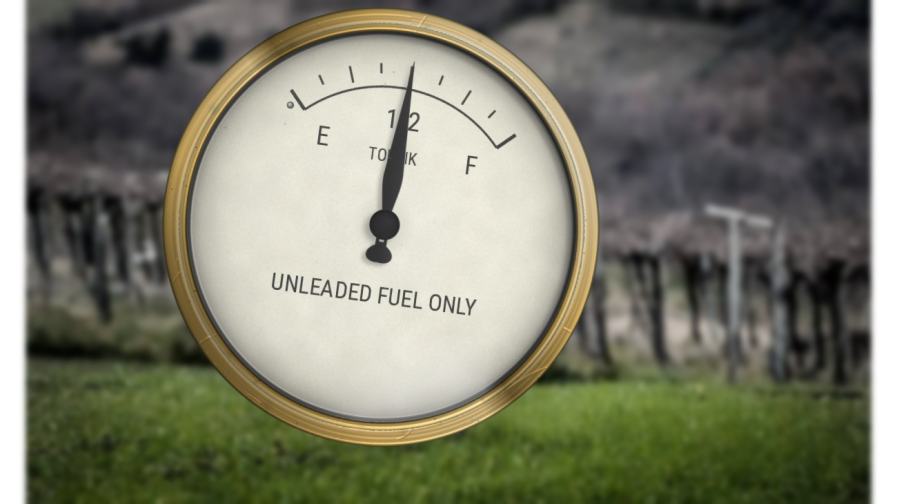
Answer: 0.5
